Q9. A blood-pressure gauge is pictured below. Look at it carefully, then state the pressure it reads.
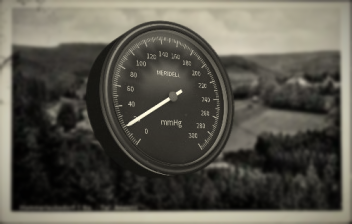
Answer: 20 mmHg
